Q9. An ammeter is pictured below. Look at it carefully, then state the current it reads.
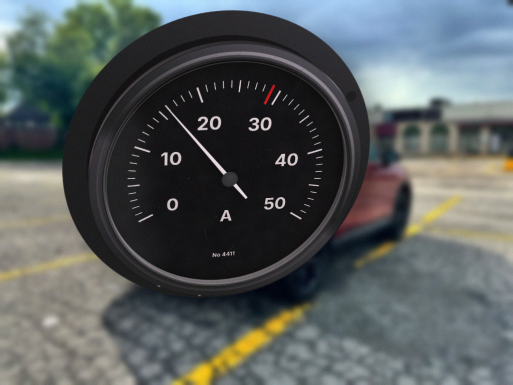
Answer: 16 A
